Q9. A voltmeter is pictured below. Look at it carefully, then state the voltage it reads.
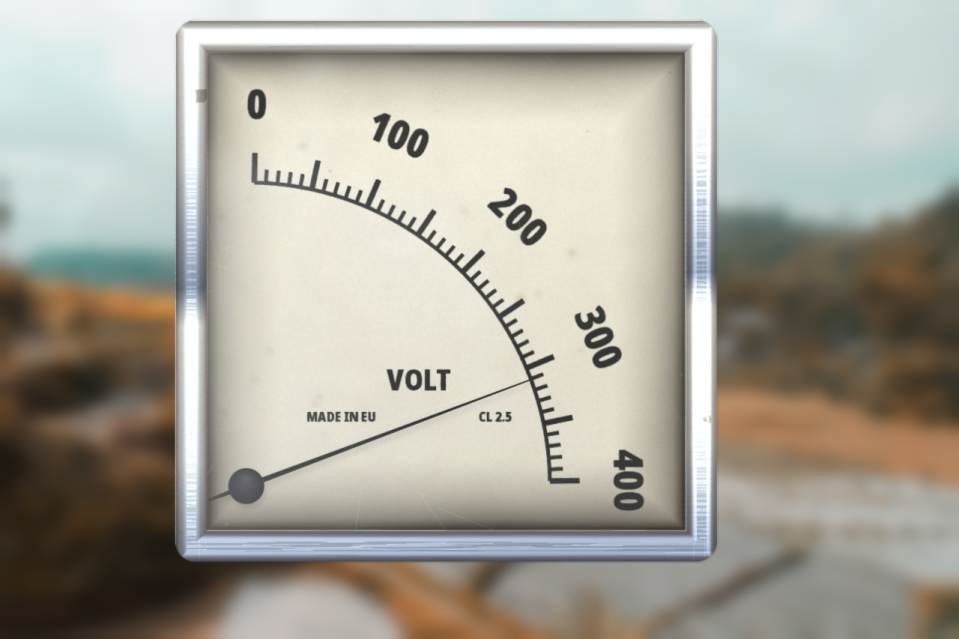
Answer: 310 V
